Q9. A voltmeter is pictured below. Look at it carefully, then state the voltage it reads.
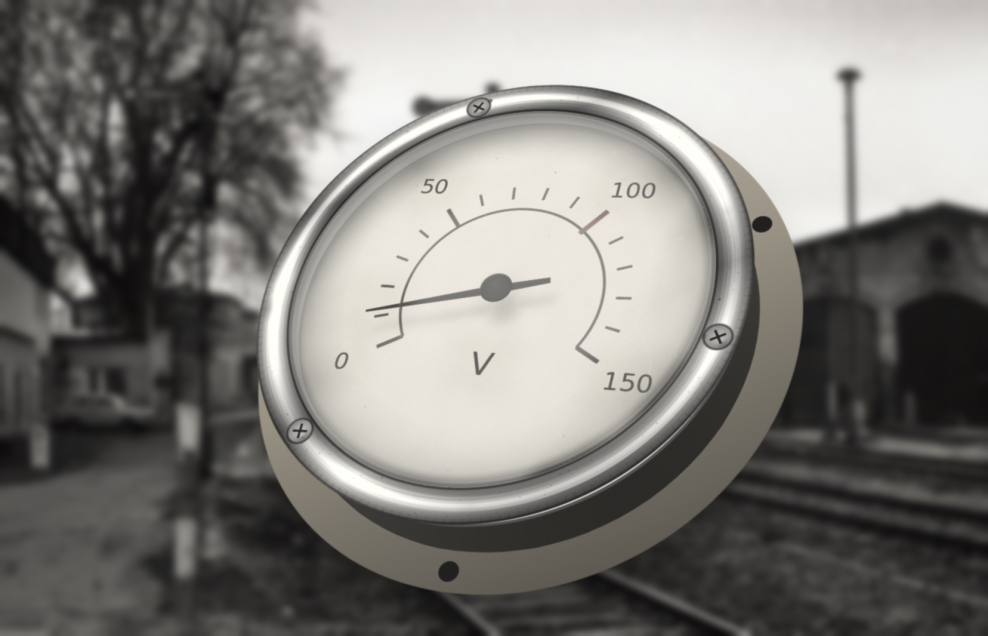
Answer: 10 V
